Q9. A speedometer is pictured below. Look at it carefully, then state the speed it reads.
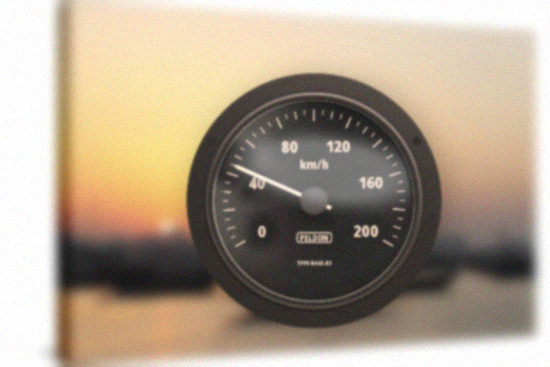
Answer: 45 km/h
